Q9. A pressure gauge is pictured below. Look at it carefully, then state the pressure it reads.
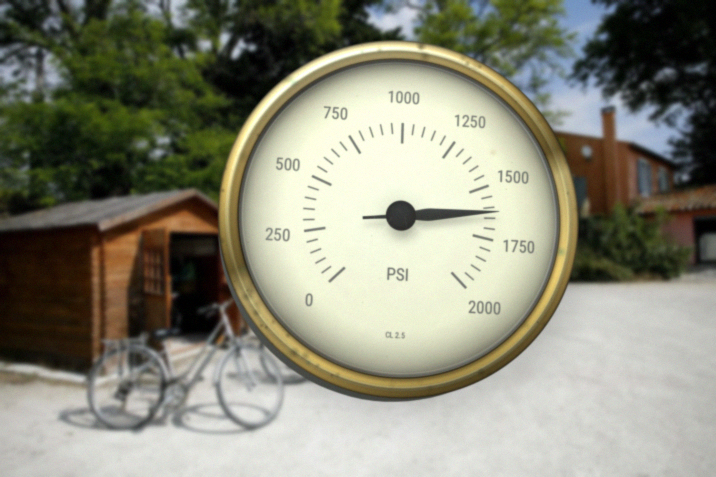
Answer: 1625 psi
